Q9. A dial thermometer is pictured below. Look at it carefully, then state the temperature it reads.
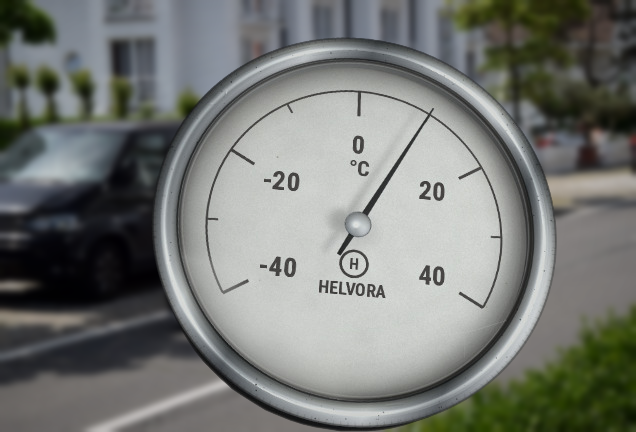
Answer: 10 °C
